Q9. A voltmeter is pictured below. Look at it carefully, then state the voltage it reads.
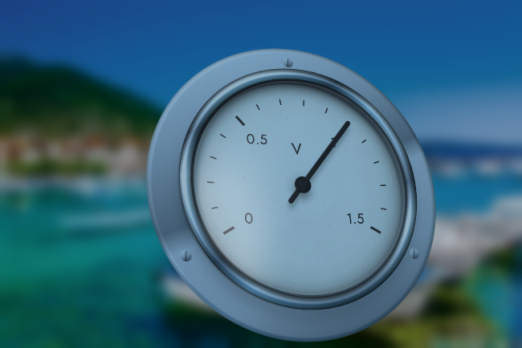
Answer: 1 V
